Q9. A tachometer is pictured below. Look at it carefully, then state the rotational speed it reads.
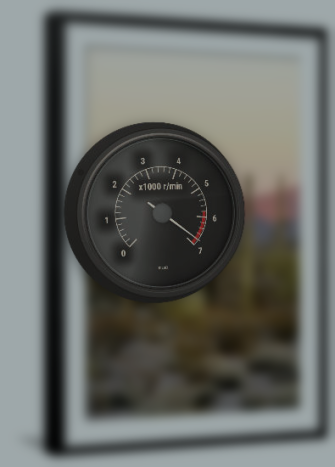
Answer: 6800 rpm
